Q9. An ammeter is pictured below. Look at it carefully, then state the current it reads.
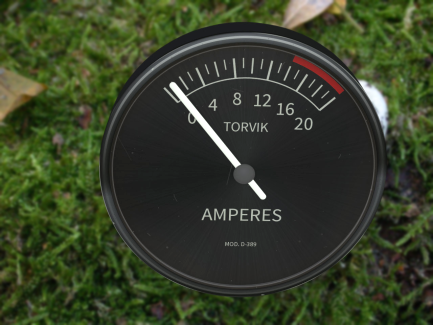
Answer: 1 A
